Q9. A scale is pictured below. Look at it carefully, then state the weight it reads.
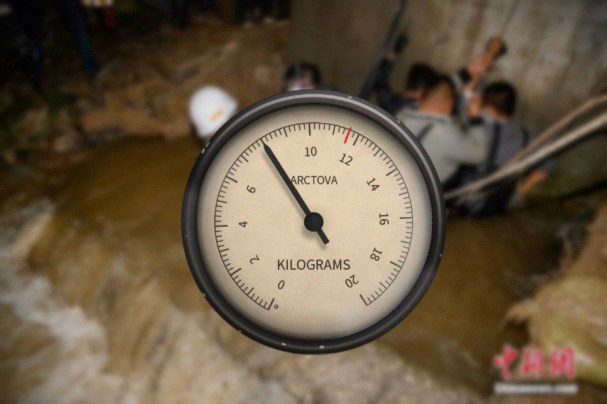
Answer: 8 kg
